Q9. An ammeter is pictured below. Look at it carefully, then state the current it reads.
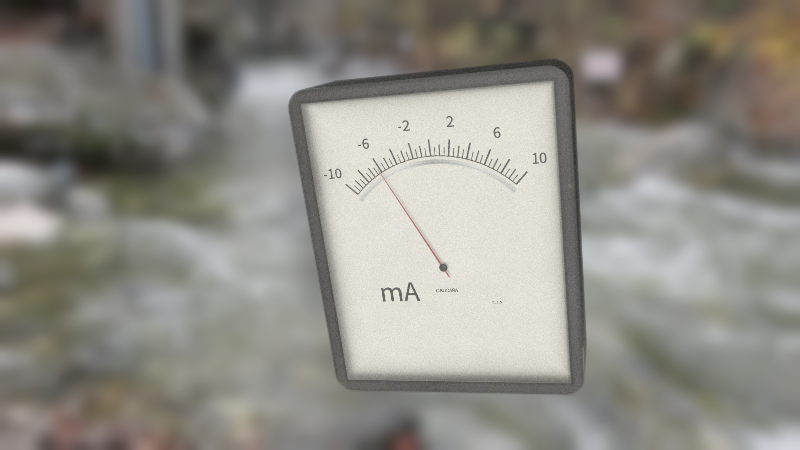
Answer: -6 mA
